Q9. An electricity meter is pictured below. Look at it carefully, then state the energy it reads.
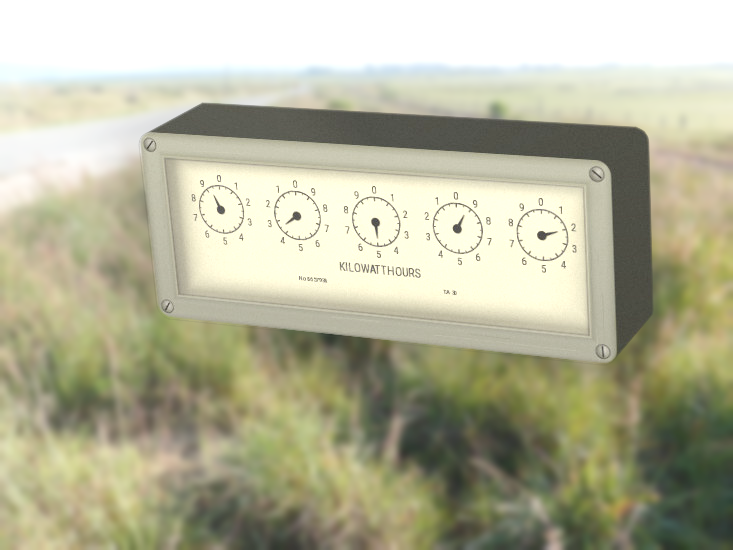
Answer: 93492 kWh
